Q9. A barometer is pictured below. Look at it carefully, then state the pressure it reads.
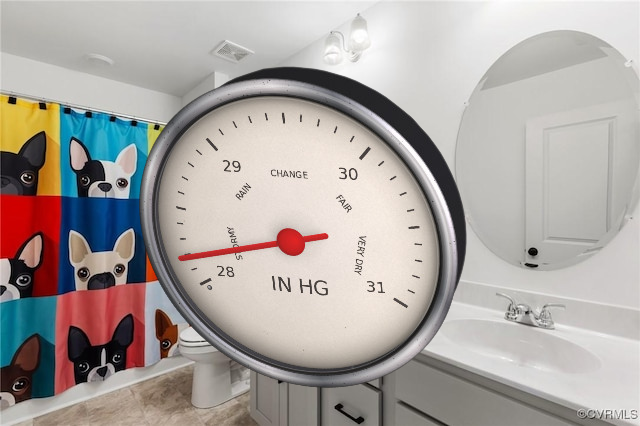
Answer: 28.2 inHg
